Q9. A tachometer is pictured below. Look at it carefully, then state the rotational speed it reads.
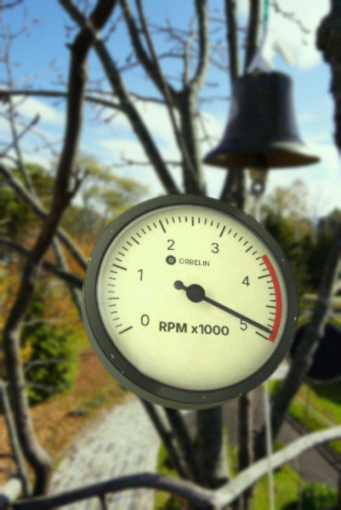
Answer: 4900 rpm
